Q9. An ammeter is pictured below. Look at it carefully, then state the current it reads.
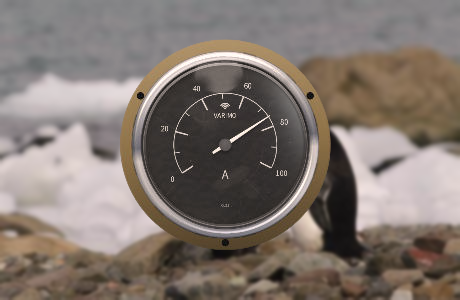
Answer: 75 A
